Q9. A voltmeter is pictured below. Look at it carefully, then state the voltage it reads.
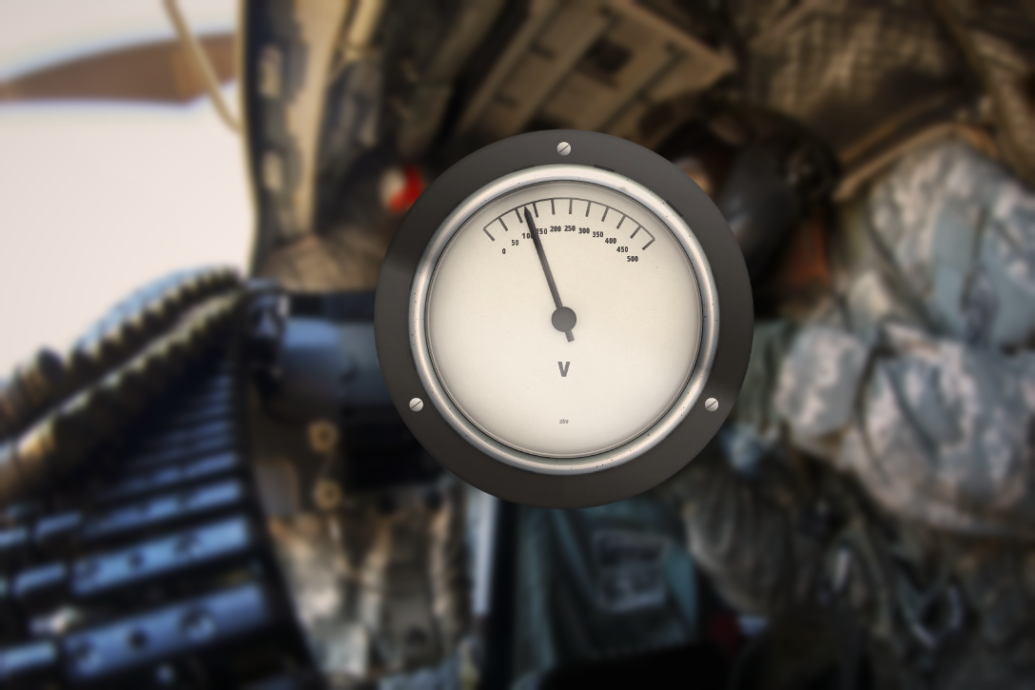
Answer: 125 V
